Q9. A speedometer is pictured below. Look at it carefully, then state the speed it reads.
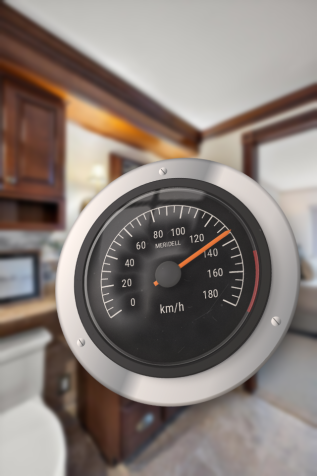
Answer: 135 km/h
